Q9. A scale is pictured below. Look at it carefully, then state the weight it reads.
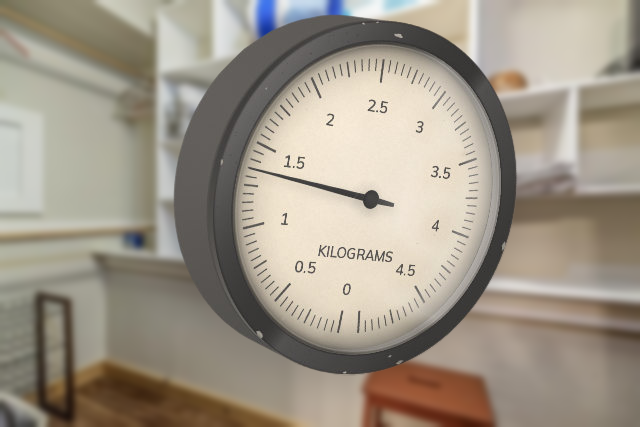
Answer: 1.35 kg
